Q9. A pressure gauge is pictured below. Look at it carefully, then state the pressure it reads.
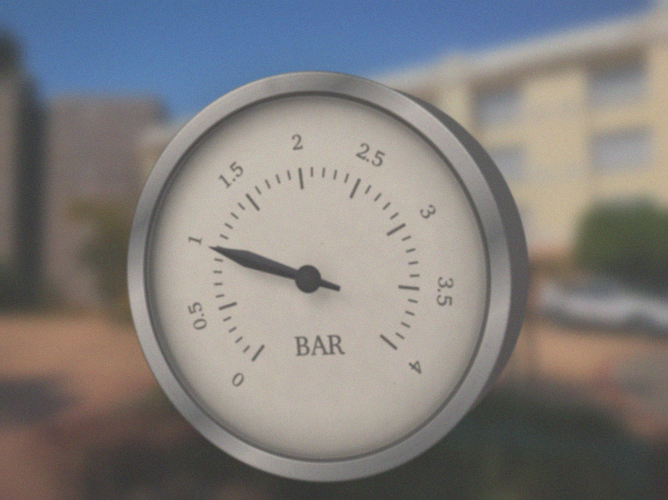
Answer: 1 bar
